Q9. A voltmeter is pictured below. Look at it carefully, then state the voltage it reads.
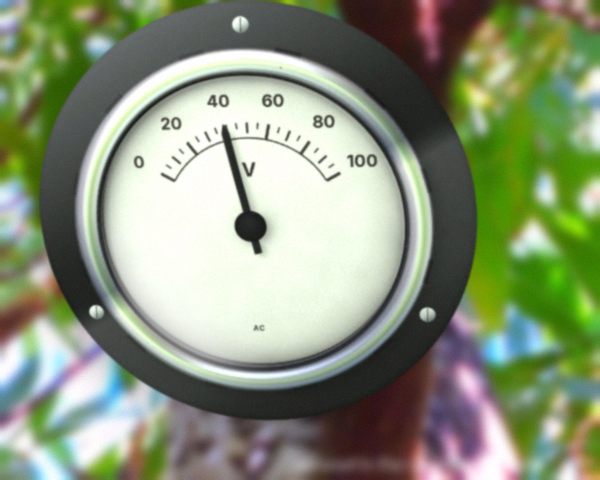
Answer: 40 V
